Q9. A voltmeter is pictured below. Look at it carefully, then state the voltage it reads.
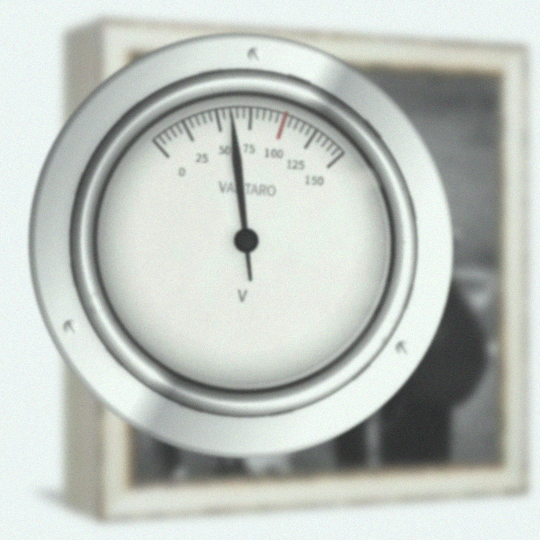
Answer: 60 V
